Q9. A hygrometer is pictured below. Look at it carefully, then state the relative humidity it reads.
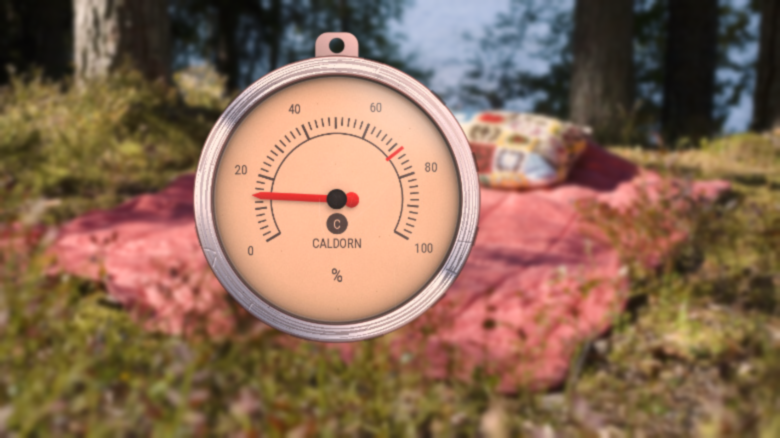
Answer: 14 %
